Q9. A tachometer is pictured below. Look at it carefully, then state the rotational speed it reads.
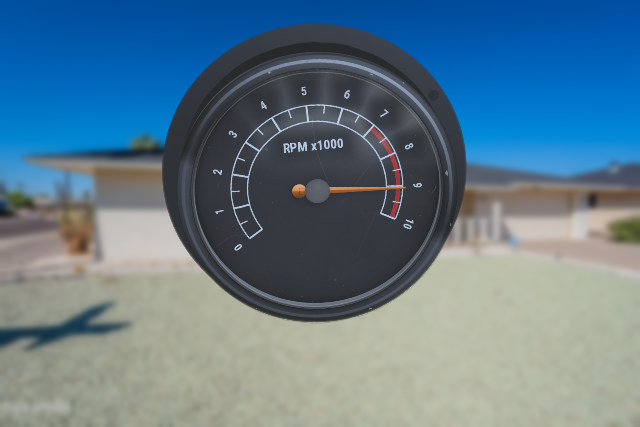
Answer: 9000 rpm
